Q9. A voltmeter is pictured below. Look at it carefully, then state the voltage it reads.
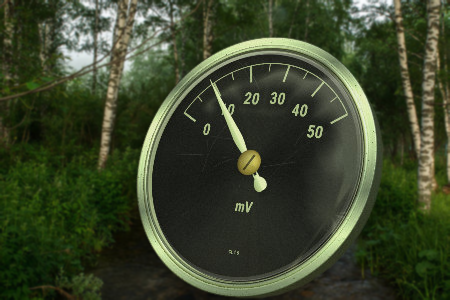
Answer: 10 mV
